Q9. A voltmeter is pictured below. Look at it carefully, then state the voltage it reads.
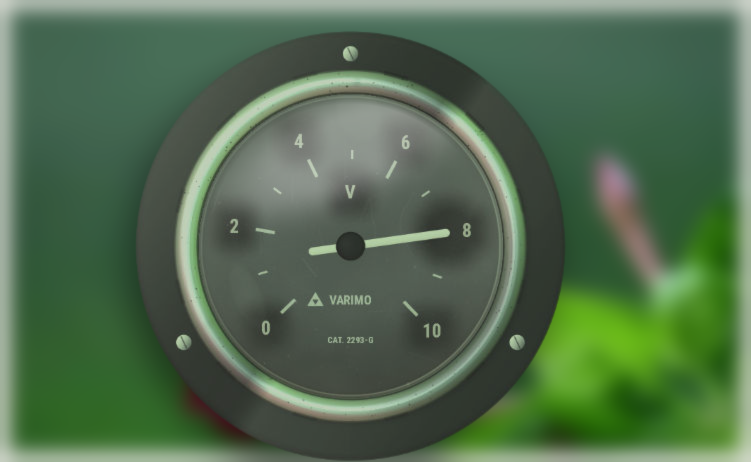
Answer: 8 V
